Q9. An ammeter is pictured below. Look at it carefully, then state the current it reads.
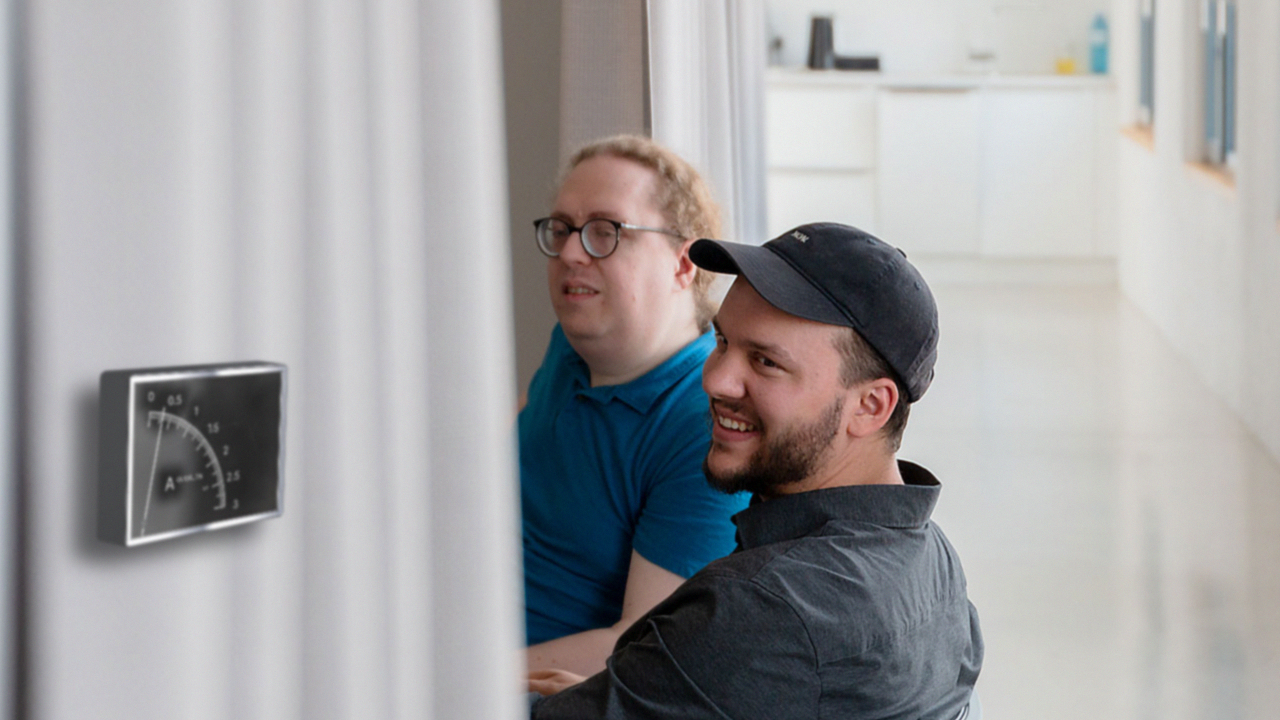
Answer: 0.25 A
